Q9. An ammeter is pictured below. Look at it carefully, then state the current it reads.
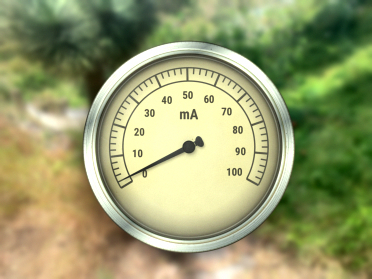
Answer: 2 mA
